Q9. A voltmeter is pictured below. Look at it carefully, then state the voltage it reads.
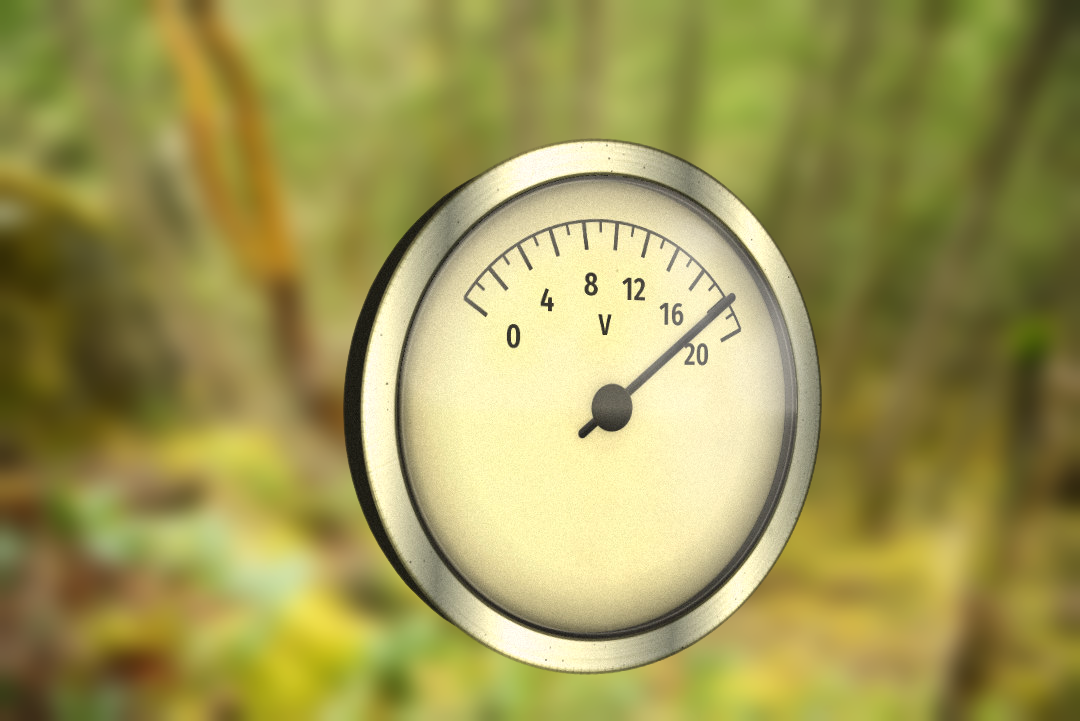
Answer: 18 V
